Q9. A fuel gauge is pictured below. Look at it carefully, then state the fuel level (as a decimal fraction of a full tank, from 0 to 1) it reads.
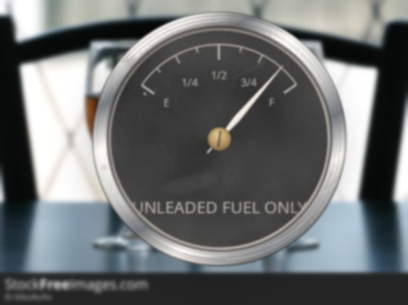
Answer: 0.875
